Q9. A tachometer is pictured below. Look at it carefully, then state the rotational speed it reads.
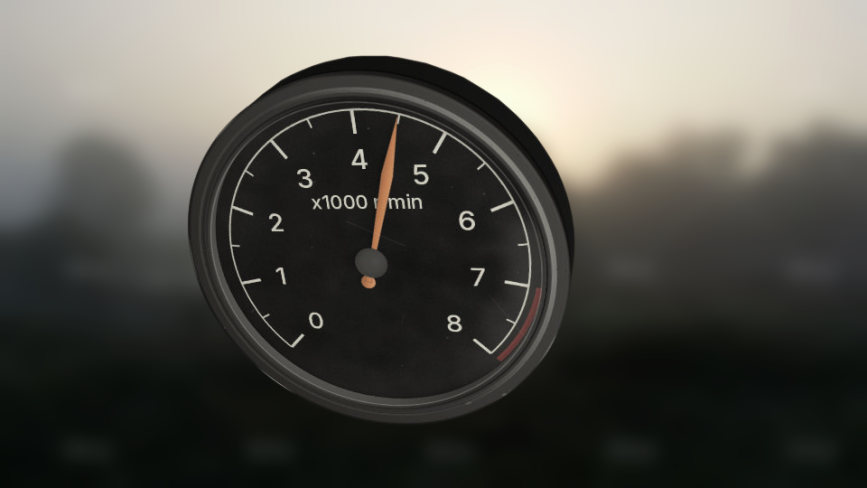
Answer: 4500 rpm
